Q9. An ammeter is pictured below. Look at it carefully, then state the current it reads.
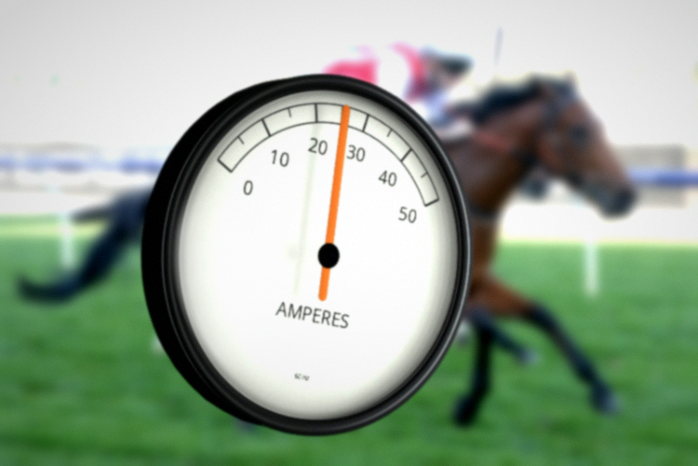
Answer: 25 A
